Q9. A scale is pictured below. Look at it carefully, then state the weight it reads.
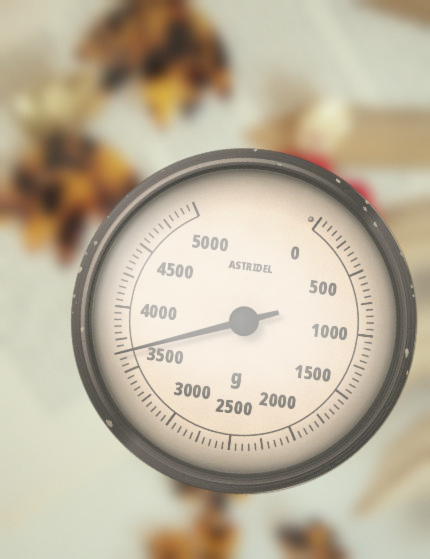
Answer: 3650 g
